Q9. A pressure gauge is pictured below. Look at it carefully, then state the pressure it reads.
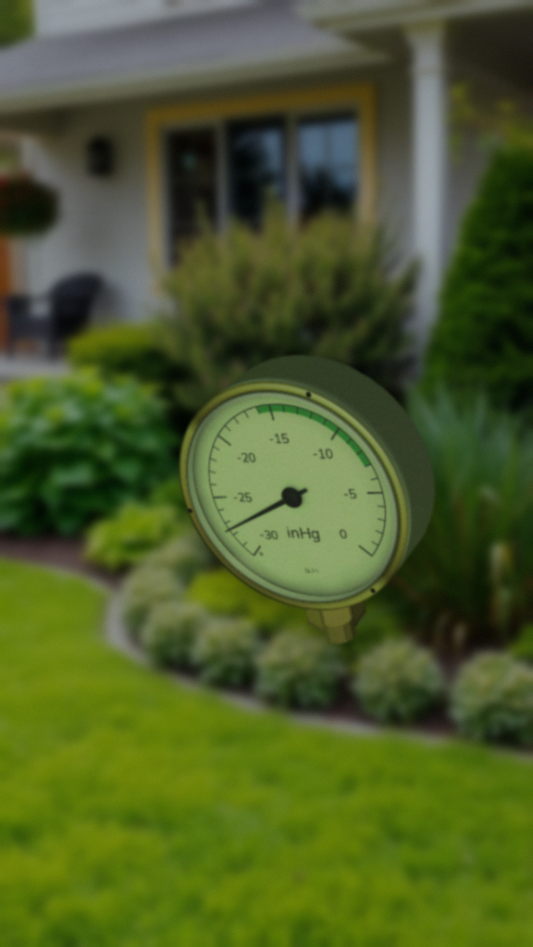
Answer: -27.5 inHg
